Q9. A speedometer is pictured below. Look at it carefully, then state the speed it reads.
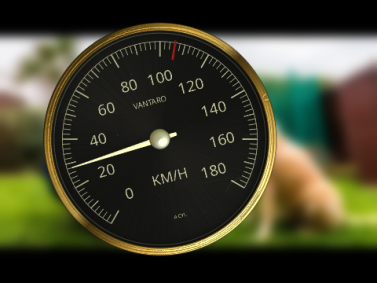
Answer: 28 km/h
